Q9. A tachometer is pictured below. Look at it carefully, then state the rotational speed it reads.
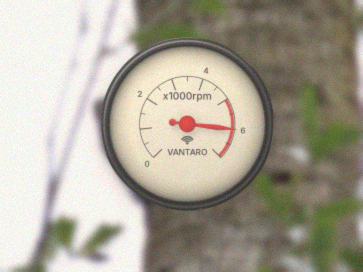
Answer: 6000 rpm
